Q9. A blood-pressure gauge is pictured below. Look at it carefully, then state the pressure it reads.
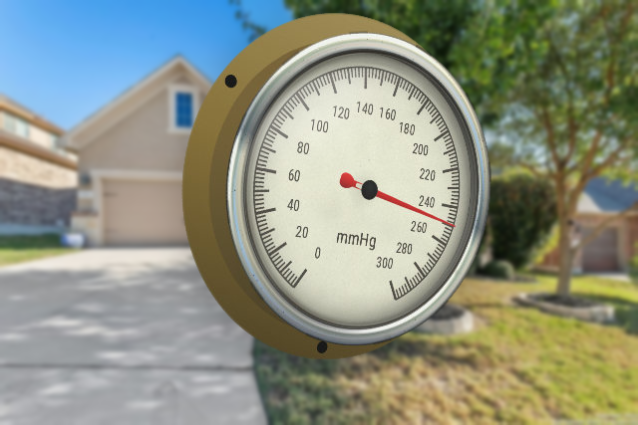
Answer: 250 mmHg
